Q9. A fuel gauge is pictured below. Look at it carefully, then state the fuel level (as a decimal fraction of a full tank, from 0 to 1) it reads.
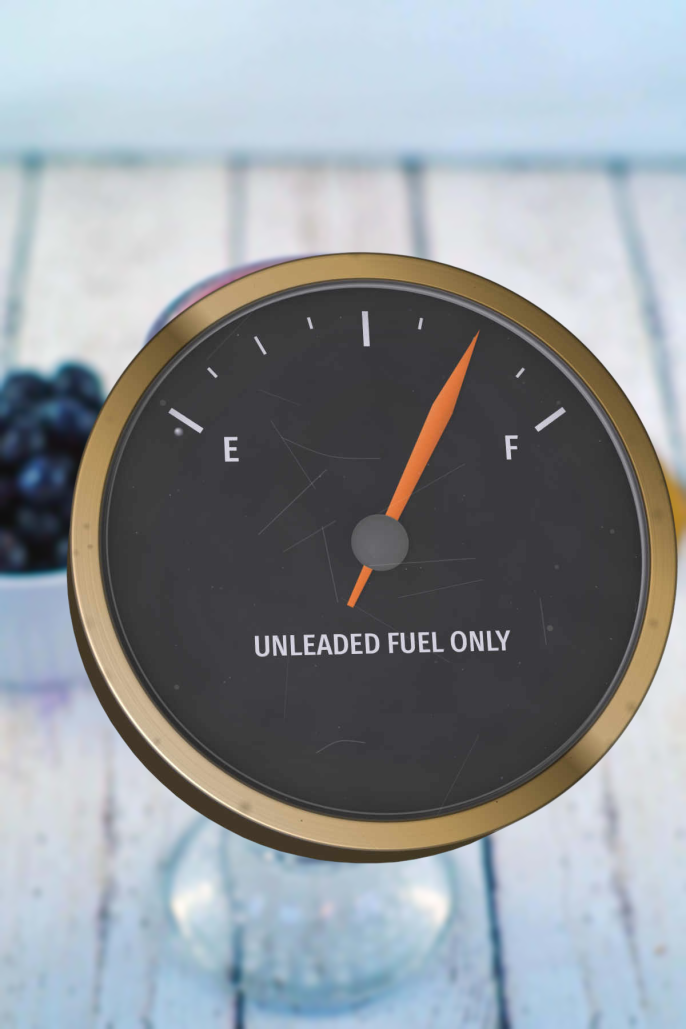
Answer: 0.75
